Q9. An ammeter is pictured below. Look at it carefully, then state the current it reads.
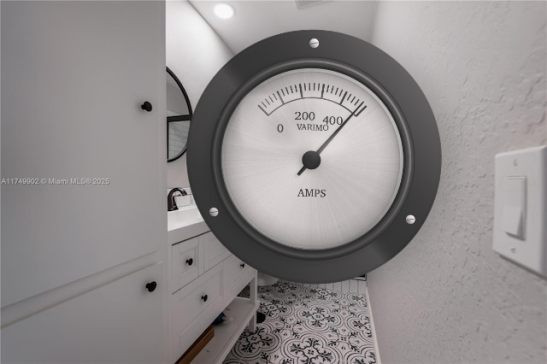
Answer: 480 A
